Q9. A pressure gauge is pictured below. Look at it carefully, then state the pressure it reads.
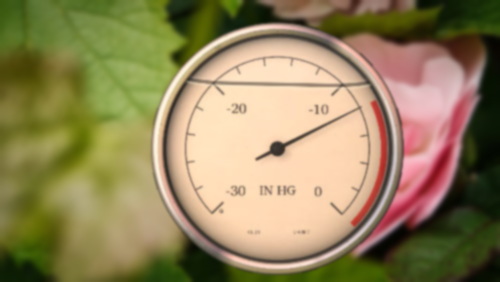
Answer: -8 inHg
